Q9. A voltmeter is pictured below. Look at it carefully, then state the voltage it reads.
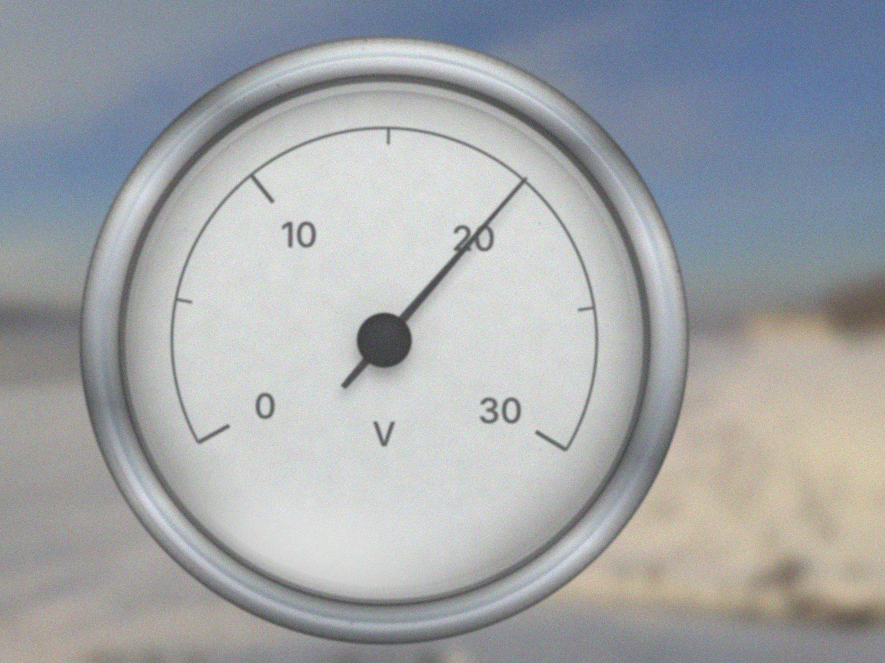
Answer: 20 V
